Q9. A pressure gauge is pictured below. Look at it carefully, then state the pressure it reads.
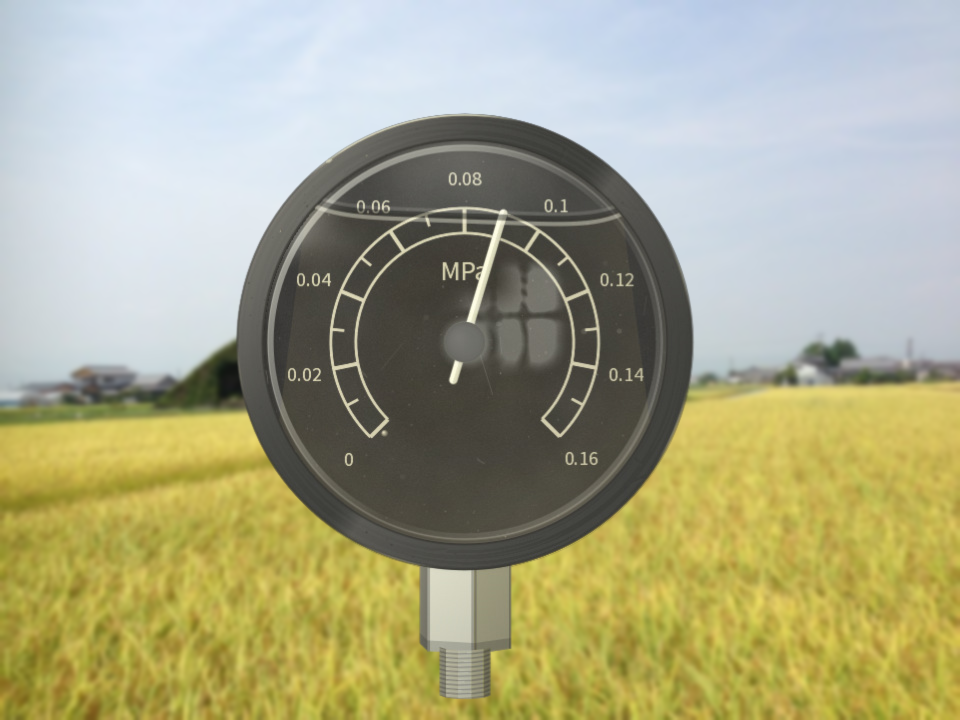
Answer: 0.09 MPa
